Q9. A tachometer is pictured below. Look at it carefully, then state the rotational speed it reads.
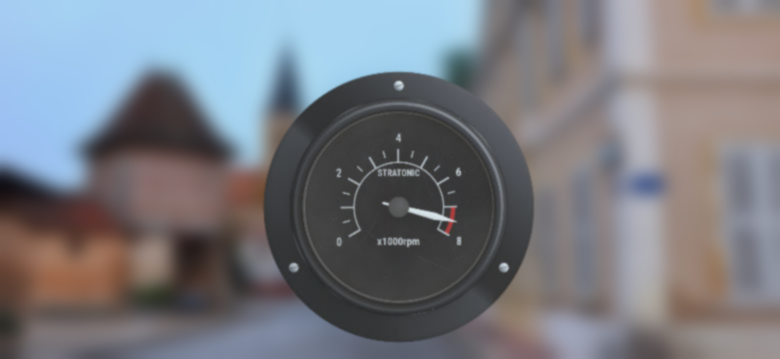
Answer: 7500 rpm
